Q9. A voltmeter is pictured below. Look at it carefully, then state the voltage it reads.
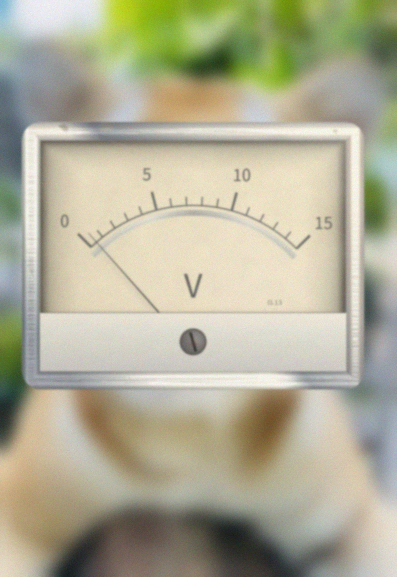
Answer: 0.5 V
